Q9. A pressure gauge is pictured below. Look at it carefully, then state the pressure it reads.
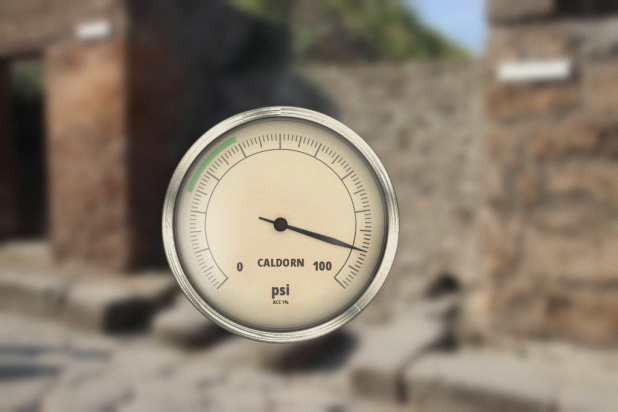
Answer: 90 psi
